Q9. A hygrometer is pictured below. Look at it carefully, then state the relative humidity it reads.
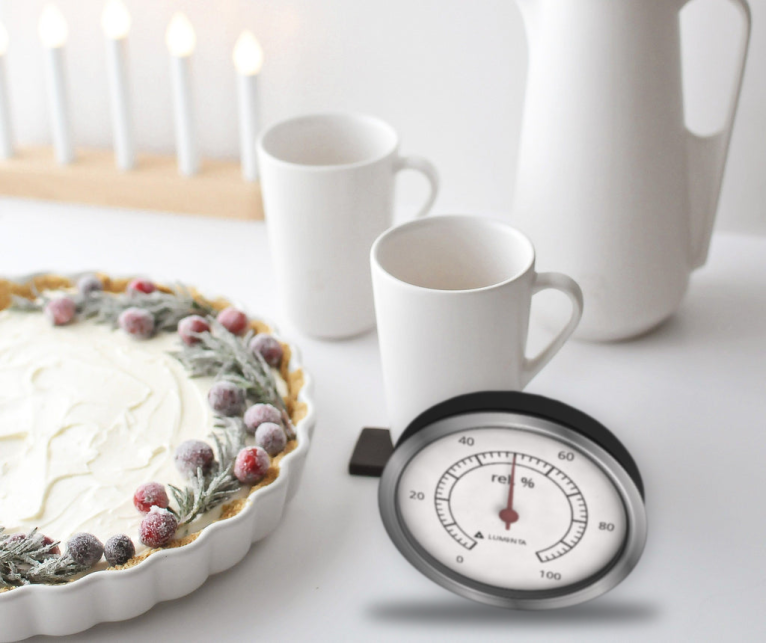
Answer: 50 %
